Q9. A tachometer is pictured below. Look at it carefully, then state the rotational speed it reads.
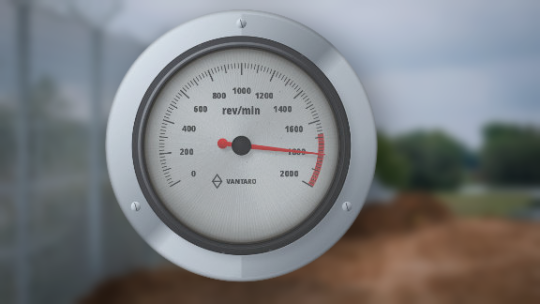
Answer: 1800 rpm
